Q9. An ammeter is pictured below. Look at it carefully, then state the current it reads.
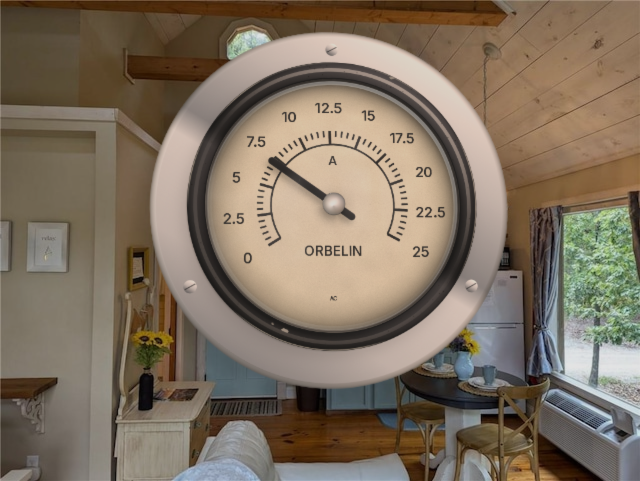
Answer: 7 A
